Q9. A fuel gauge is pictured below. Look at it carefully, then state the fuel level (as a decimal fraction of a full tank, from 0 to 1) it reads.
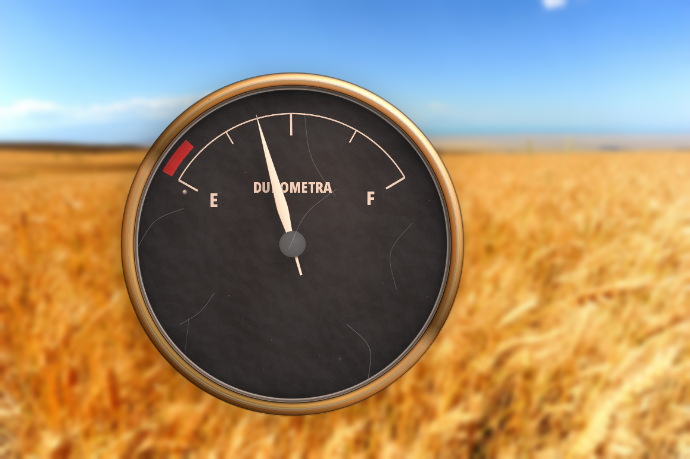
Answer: 0.375
